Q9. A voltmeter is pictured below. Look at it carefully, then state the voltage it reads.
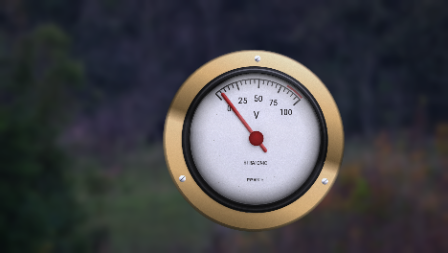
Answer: 5 V
